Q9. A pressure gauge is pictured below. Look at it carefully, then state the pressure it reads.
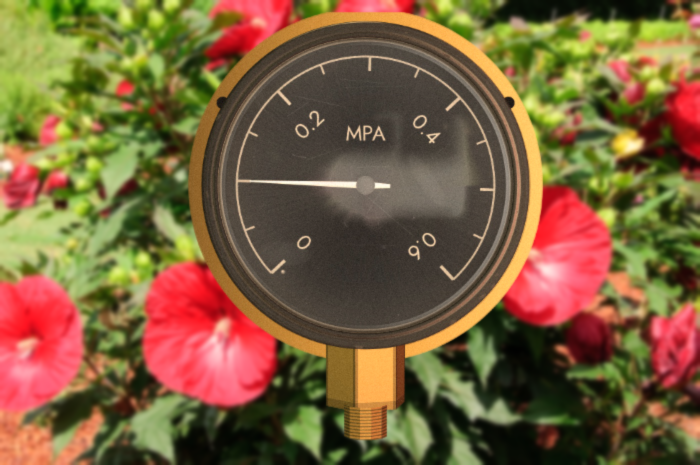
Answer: 0.1 MPa
